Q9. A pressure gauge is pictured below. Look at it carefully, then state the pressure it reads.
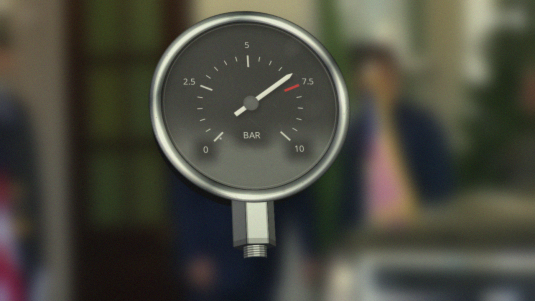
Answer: 7 bar
